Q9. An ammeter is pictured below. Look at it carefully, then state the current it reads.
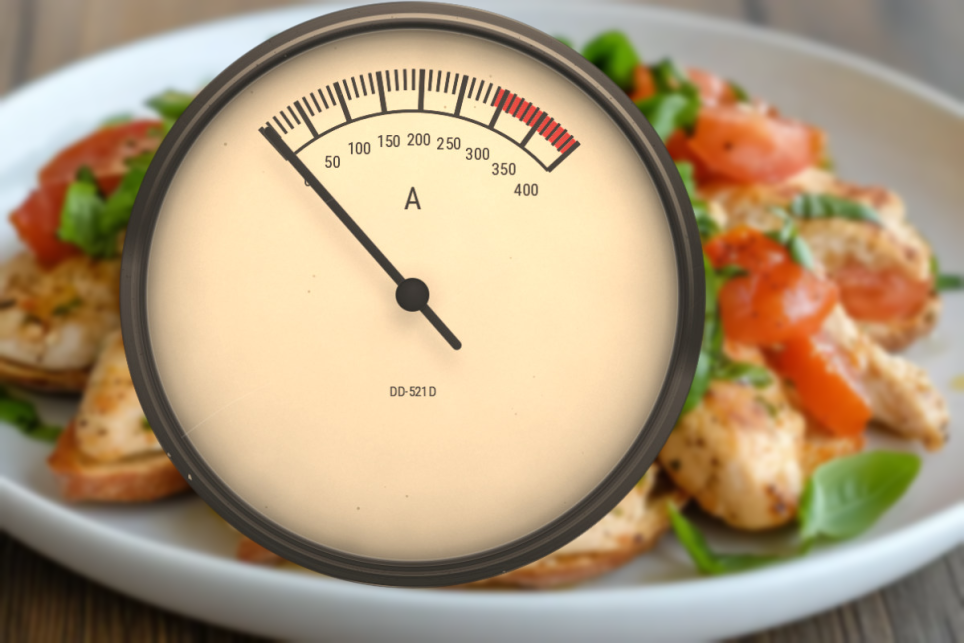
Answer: 5 A
